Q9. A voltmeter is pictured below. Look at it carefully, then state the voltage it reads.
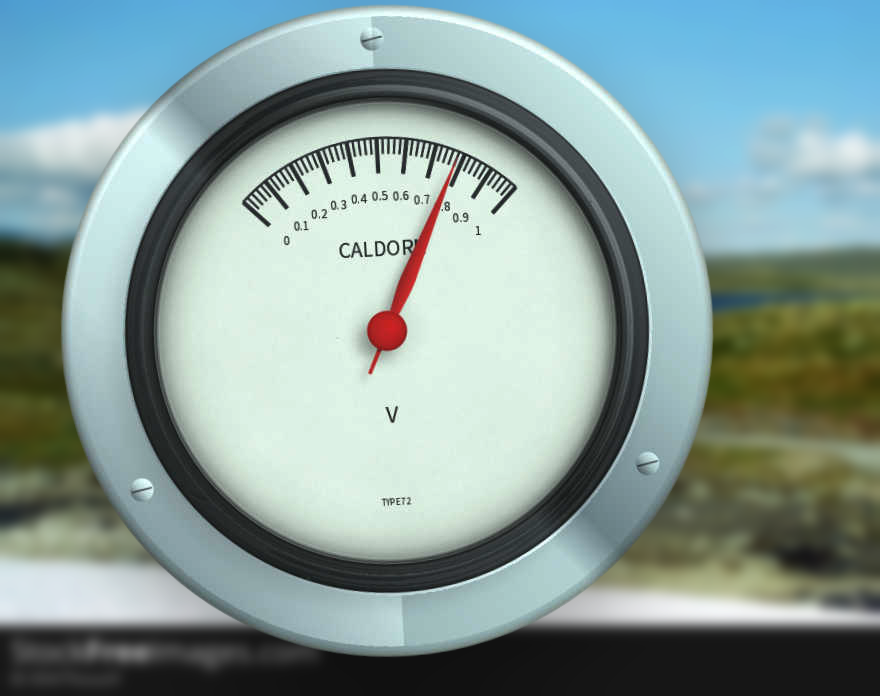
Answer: 0.78 V
